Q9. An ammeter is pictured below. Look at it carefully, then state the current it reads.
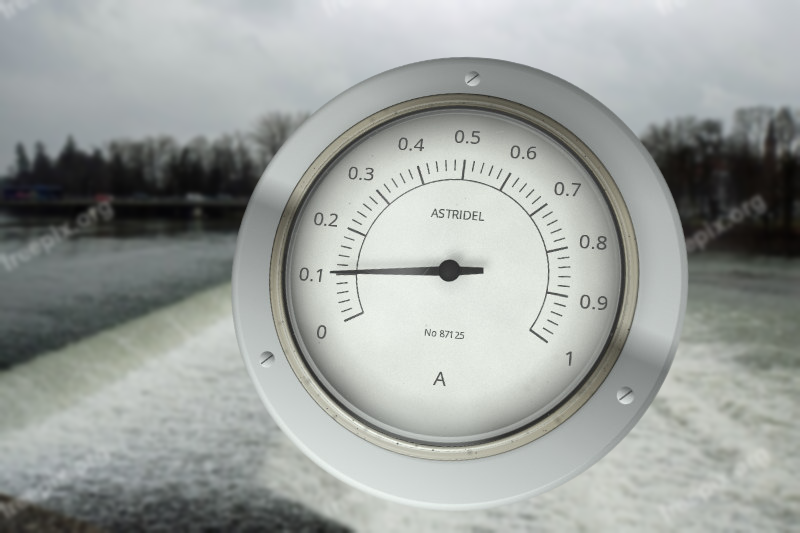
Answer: 0.1 A
